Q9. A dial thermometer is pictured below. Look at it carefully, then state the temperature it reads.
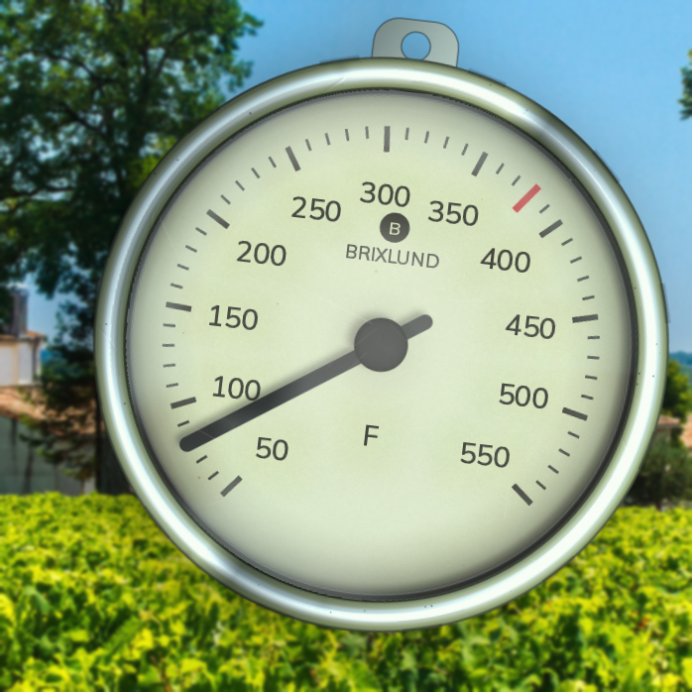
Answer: 80 °F
